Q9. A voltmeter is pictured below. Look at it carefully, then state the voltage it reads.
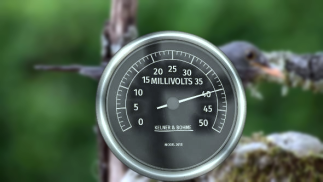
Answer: 40 mV
